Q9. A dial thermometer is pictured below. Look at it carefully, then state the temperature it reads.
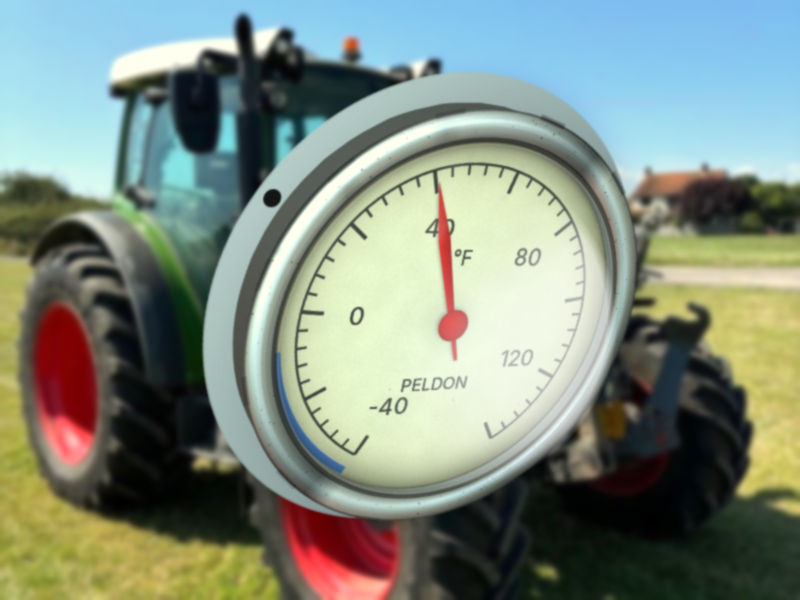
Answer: 40 °F
